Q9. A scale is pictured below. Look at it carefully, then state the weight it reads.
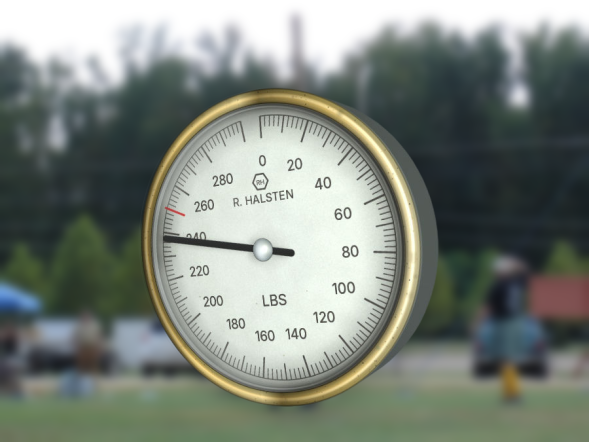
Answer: 238 lb
